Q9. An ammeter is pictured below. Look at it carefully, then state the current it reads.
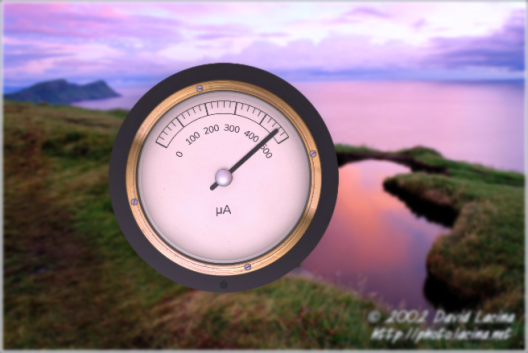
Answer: 460 µA
